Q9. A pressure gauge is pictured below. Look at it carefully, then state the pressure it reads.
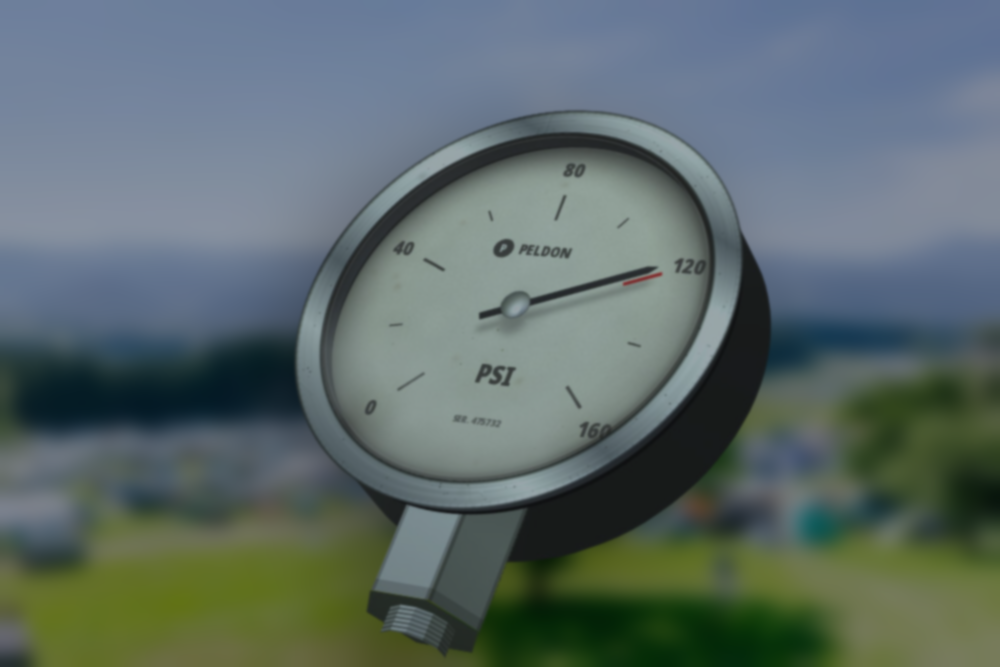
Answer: 120 psi
